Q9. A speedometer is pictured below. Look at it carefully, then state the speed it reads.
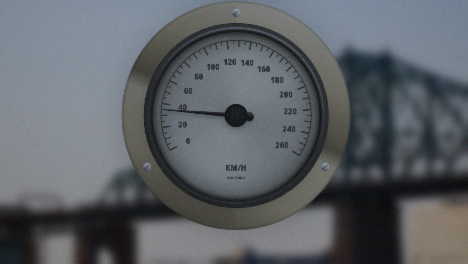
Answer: 35 km/h
